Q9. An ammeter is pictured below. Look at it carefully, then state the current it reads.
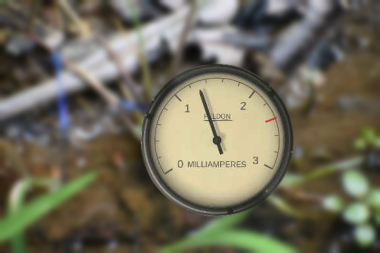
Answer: 1.3 mA
